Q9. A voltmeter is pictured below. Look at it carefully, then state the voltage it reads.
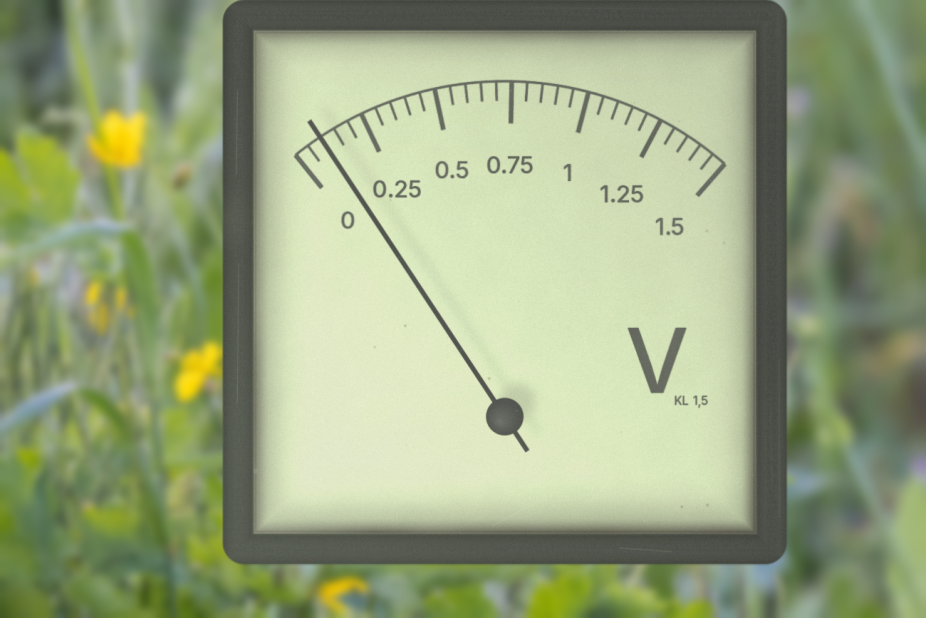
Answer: 0.1 V
